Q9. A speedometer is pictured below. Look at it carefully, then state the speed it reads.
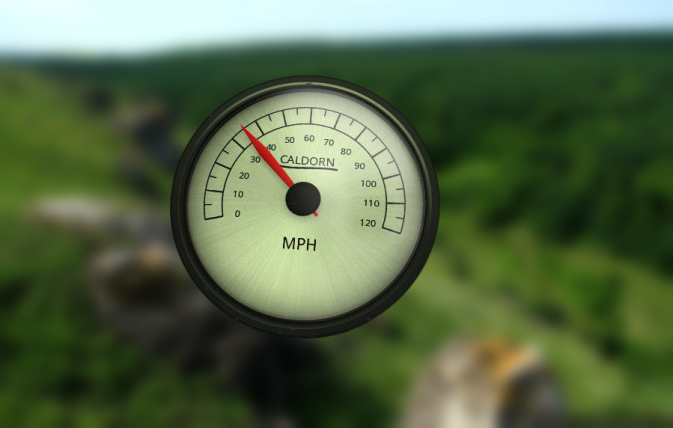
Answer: 35 mph
